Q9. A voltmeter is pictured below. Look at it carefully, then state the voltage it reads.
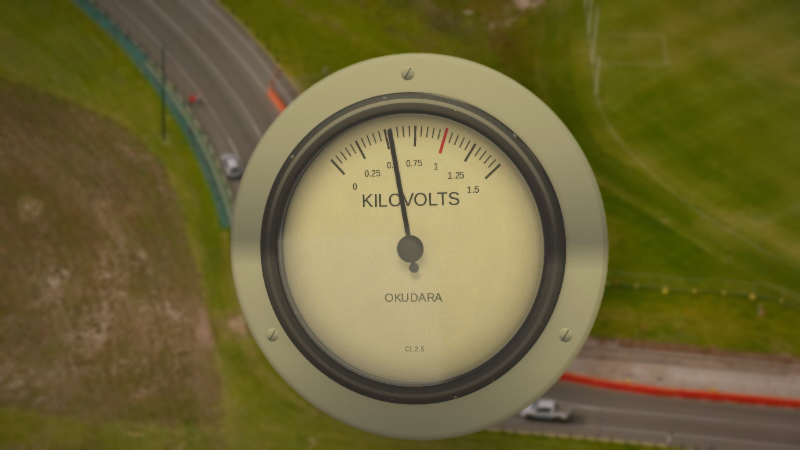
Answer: 0.55 kV
